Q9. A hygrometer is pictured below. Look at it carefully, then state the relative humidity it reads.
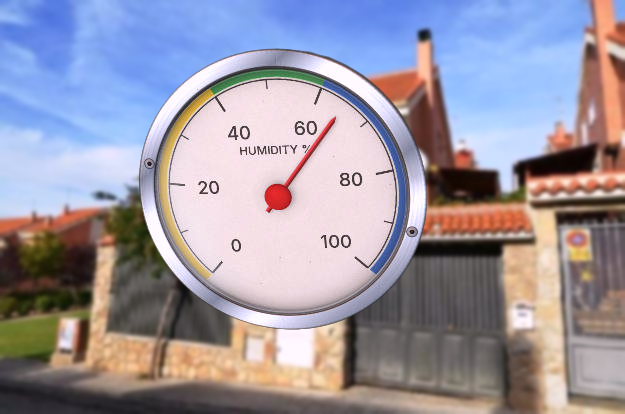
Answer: 65 %
